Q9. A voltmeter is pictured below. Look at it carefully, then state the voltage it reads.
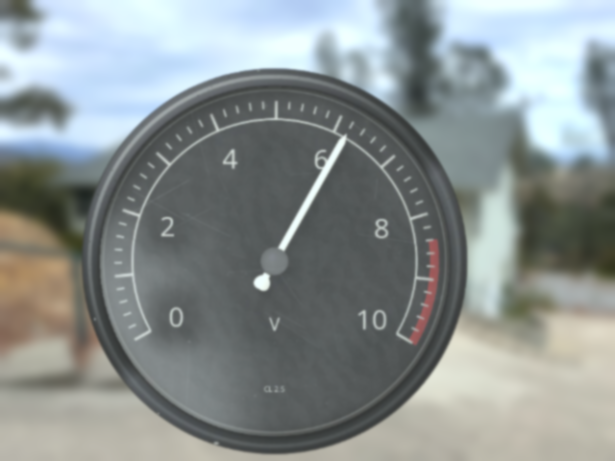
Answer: 6.2 V
